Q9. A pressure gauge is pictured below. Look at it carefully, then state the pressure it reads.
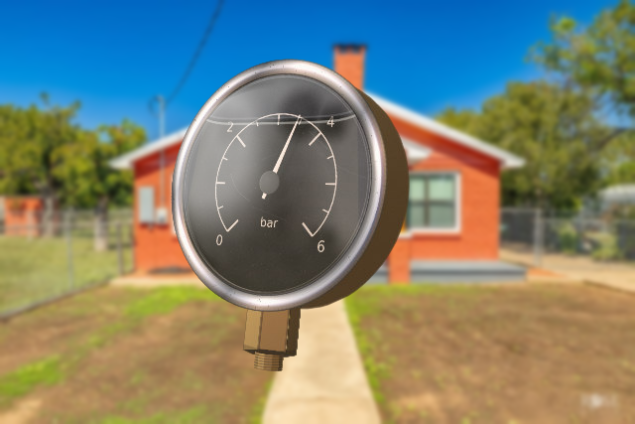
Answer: 3.5 bar
